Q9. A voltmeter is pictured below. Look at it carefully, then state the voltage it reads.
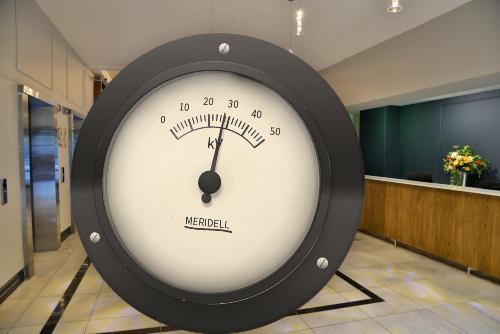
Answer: 28 kV
